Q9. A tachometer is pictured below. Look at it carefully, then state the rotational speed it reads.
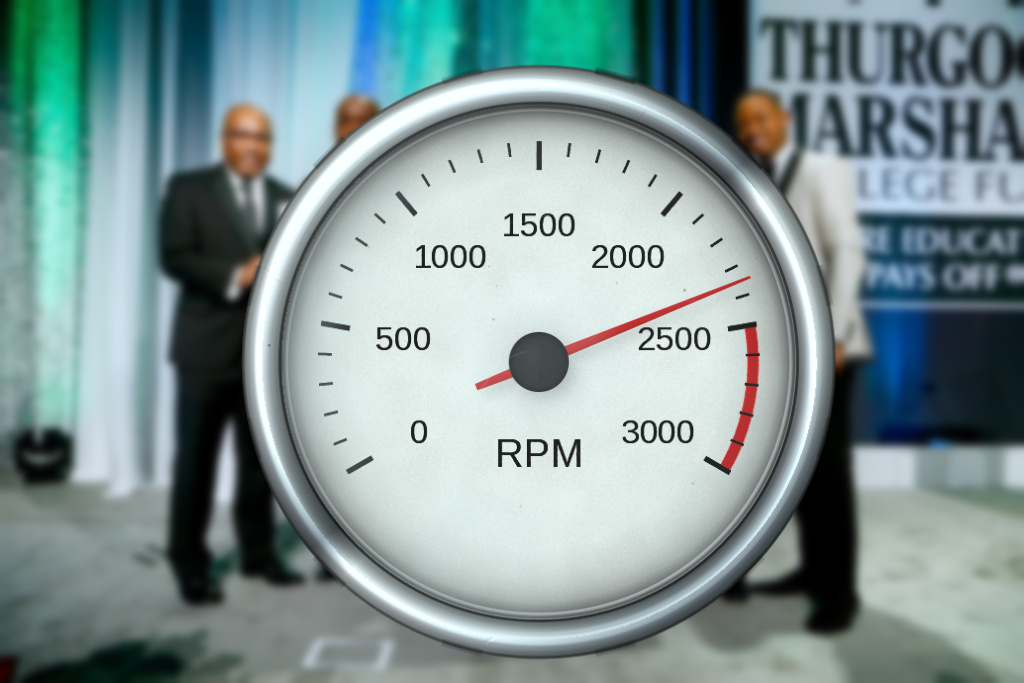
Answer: 2350 rpm
